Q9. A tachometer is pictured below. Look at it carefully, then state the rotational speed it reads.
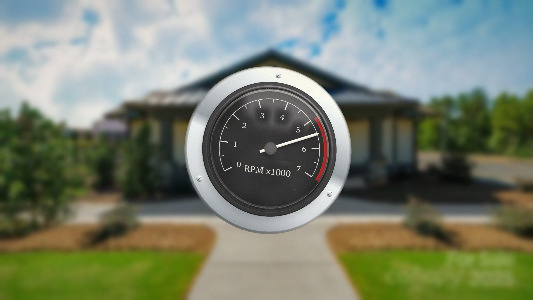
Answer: 5500 rpm
